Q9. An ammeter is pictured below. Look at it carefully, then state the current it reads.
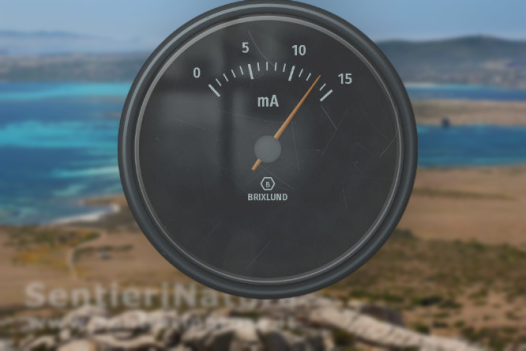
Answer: 13 mA
